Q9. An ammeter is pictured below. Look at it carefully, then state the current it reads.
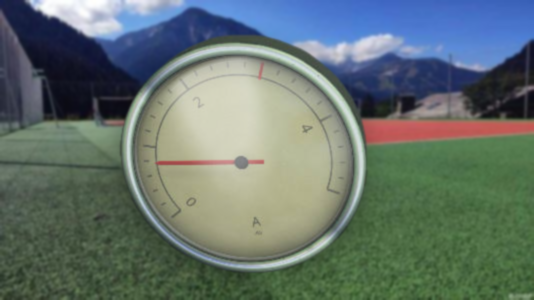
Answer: 0.8 A
